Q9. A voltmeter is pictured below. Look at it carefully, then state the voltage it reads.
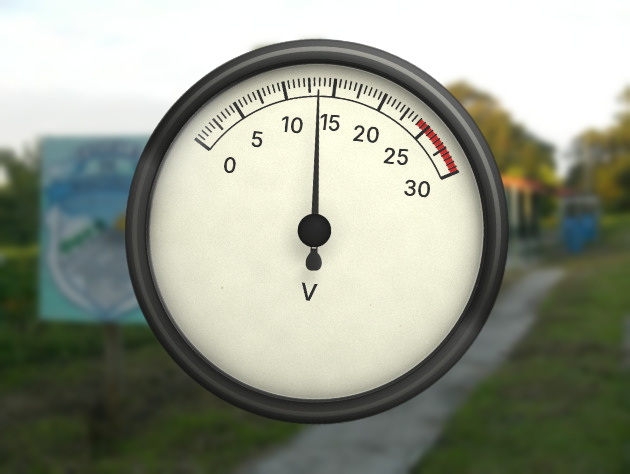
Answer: 13.5 V
